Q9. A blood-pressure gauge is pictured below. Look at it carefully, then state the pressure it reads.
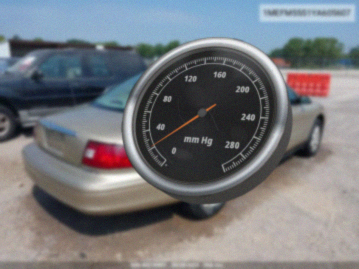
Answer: 20 mmHg
